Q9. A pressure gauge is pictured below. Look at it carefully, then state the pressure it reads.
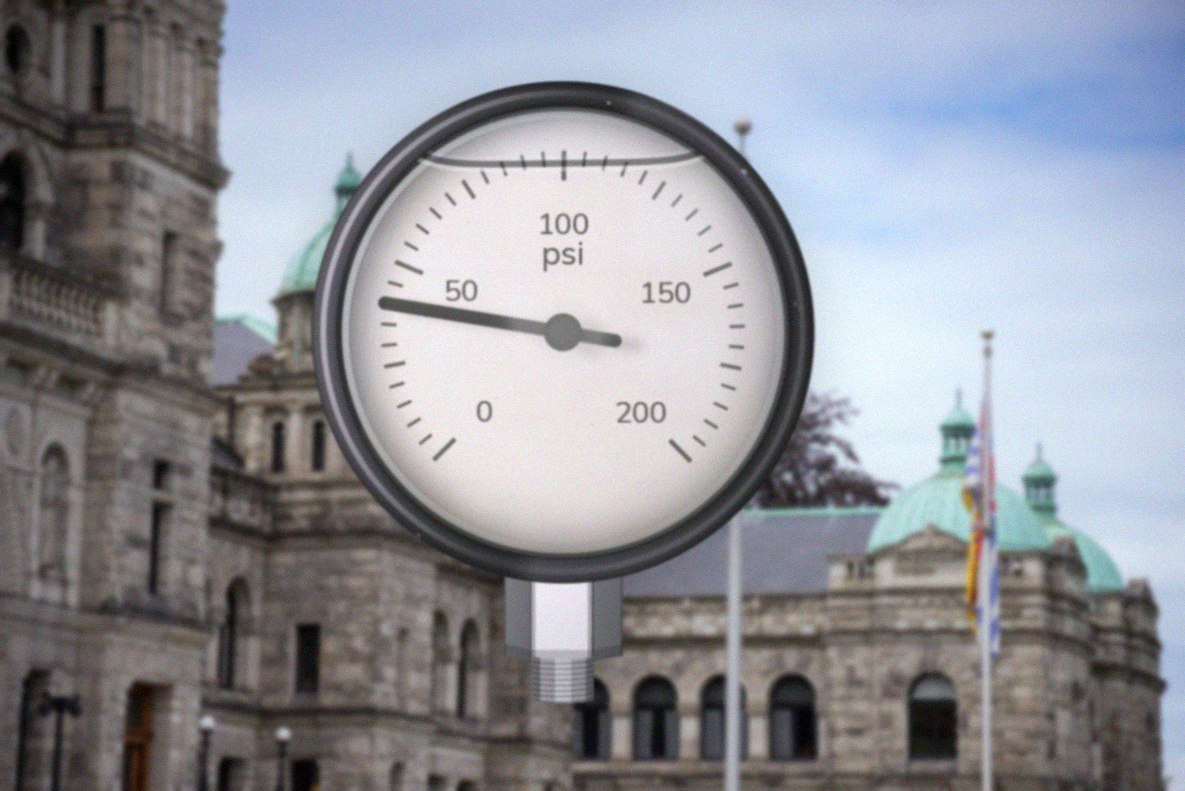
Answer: 40 psi
